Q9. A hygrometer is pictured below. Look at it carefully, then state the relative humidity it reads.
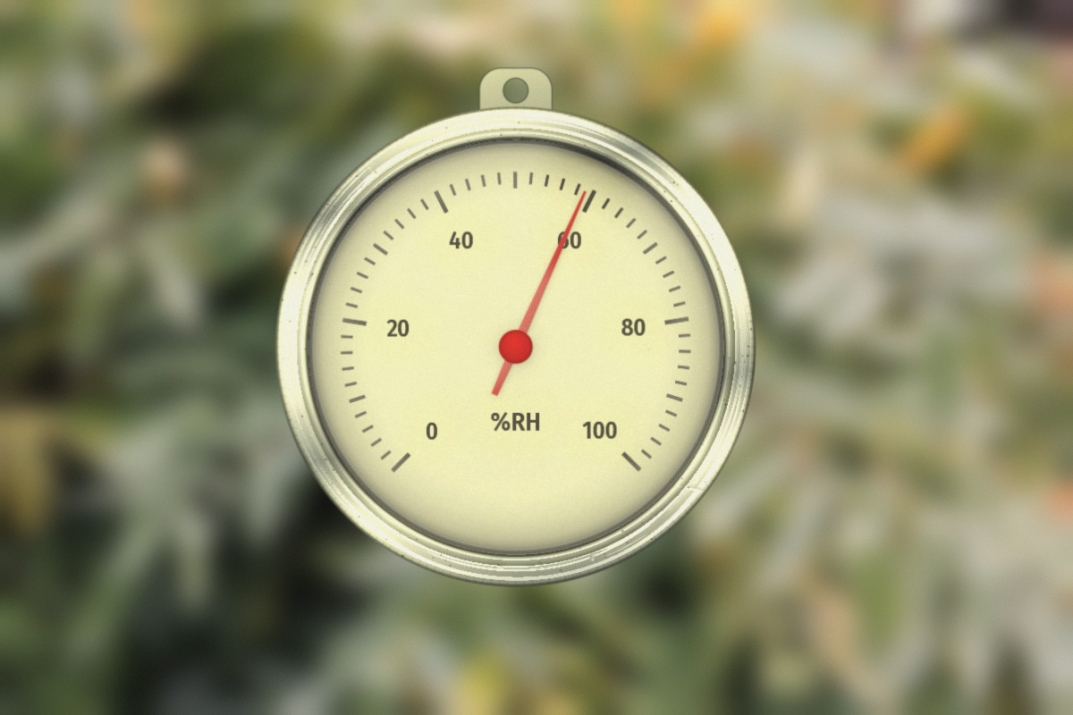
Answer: 59 %
